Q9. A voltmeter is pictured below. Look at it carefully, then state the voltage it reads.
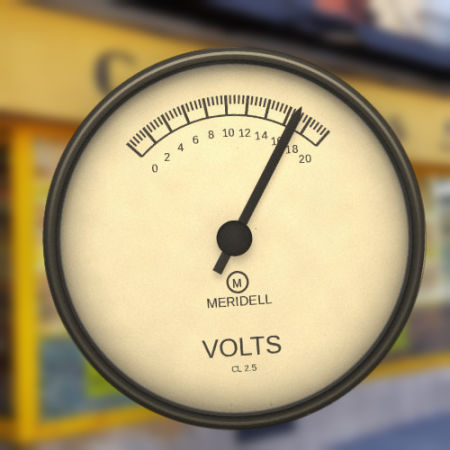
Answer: 16.8 V
